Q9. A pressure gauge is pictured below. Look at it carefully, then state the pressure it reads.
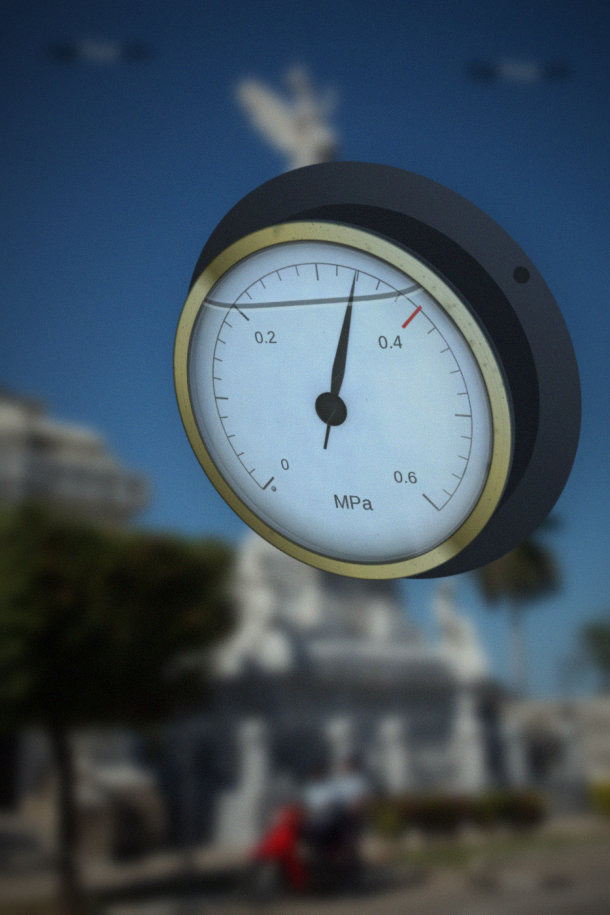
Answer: 0.34 MPa
